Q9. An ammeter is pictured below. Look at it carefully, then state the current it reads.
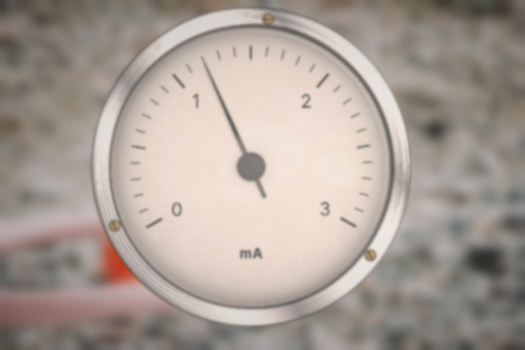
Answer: 1.2 mA
